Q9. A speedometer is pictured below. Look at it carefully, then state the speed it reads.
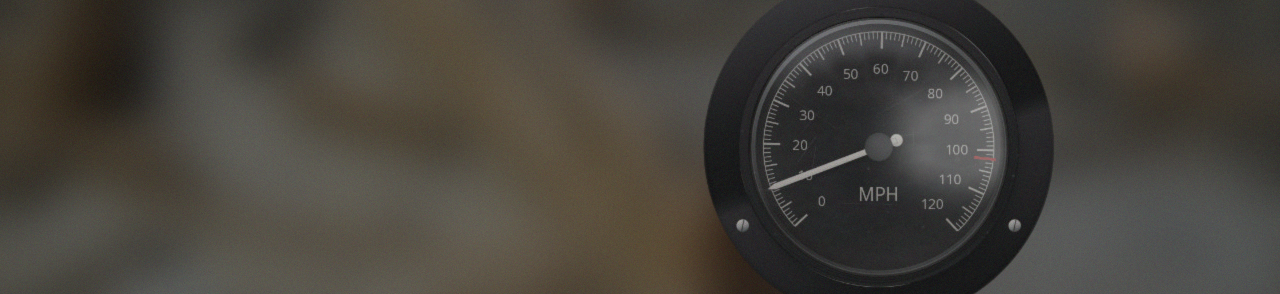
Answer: 10 mph
